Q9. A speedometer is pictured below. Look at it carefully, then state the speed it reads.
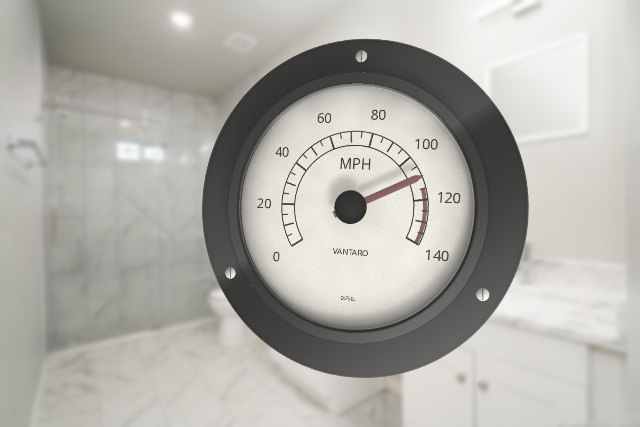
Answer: 110 mph
